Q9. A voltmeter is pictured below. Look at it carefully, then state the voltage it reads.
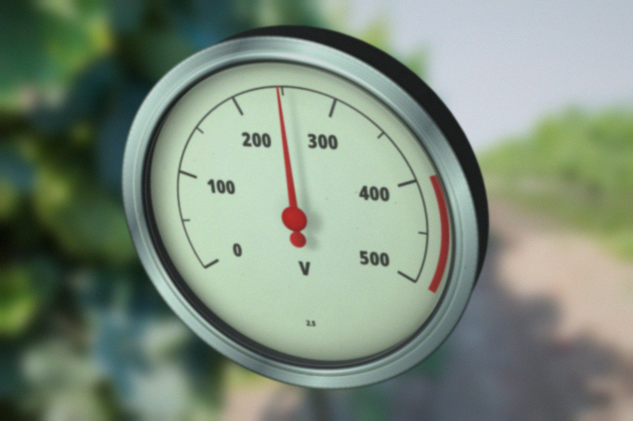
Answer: 250 V
